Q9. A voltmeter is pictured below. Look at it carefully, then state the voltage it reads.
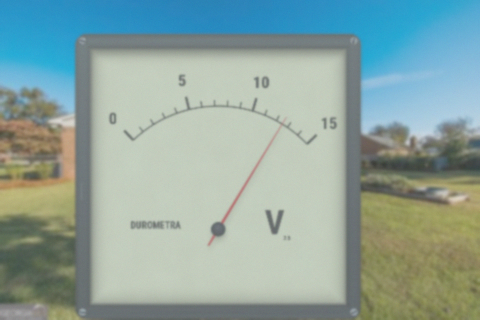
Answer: 12.5 V
